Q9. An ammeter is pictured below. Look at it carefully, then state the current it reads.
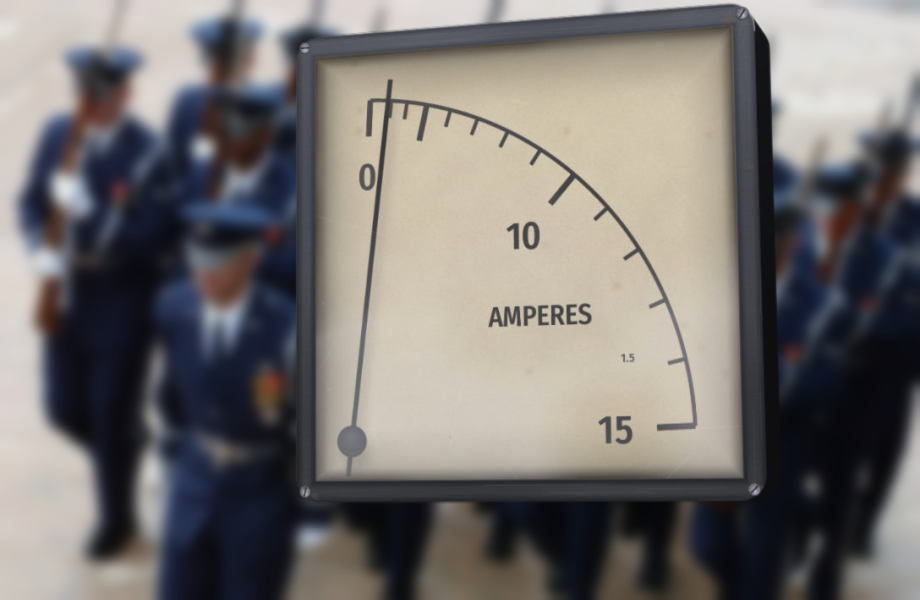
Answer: 3 A
